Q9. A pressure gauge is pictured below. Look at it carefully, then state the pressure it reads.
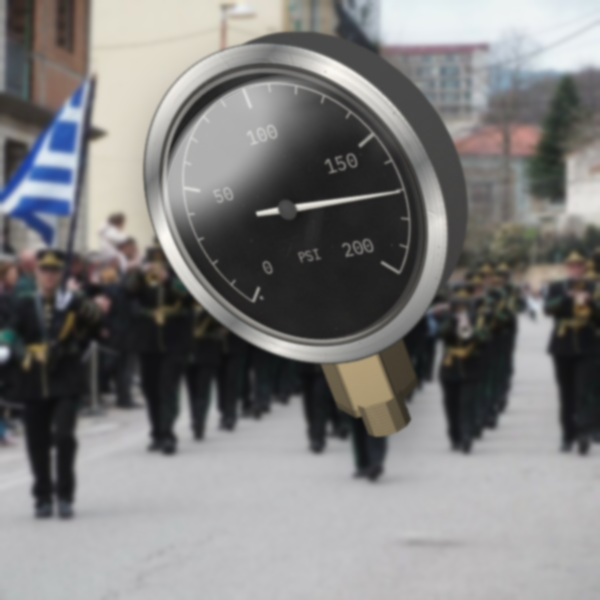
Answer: 170 psi
